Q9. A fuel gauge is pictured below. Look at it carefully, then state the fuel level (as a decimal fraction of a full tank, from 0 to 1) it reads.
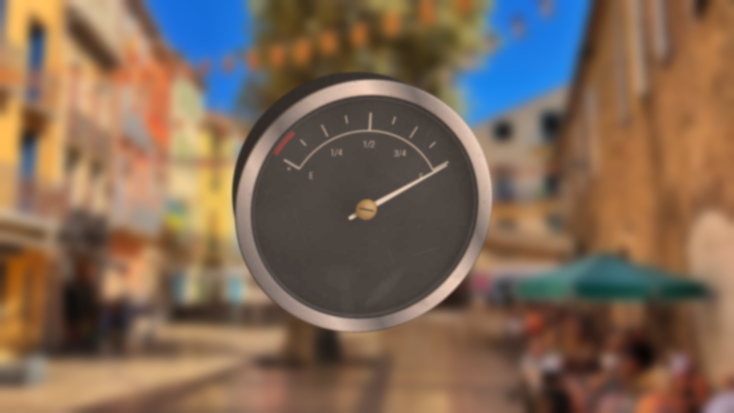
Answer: 1
